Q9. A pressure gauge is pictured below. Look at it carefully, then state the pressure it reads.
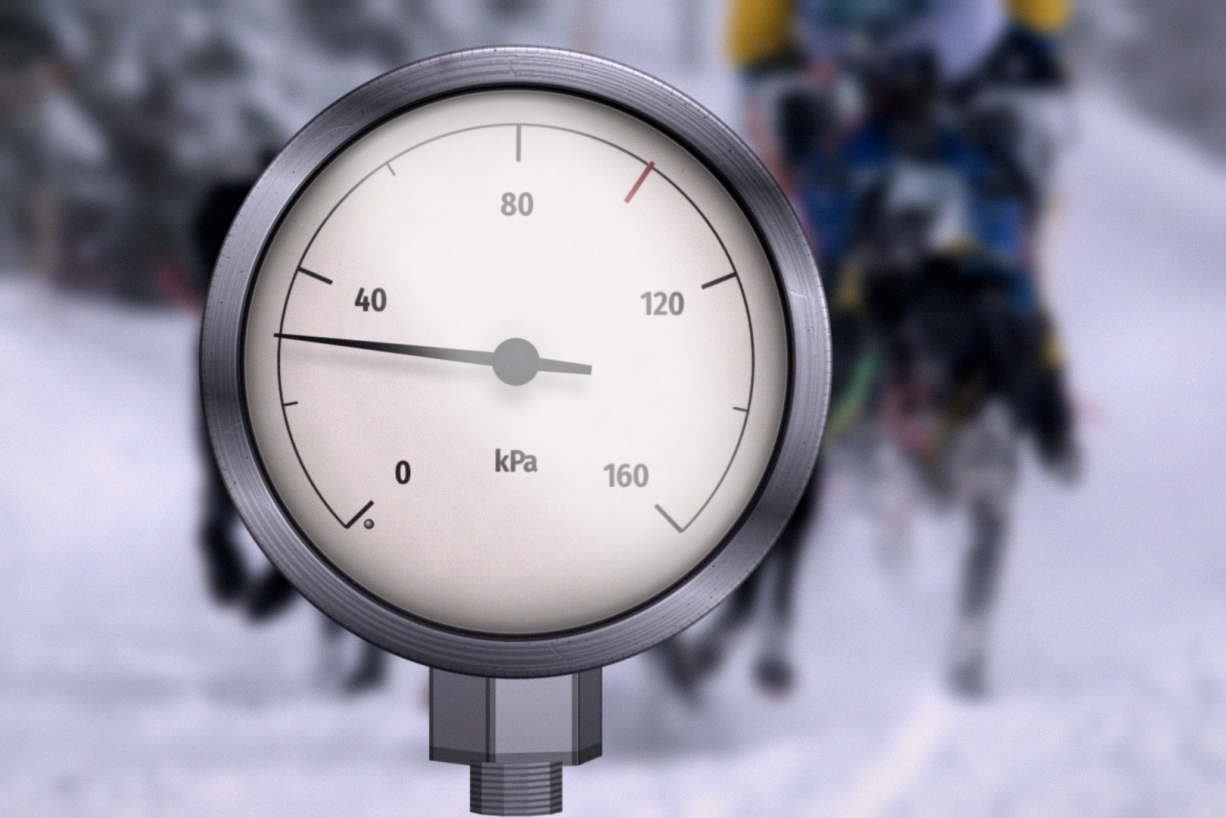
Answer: 30 kPa
